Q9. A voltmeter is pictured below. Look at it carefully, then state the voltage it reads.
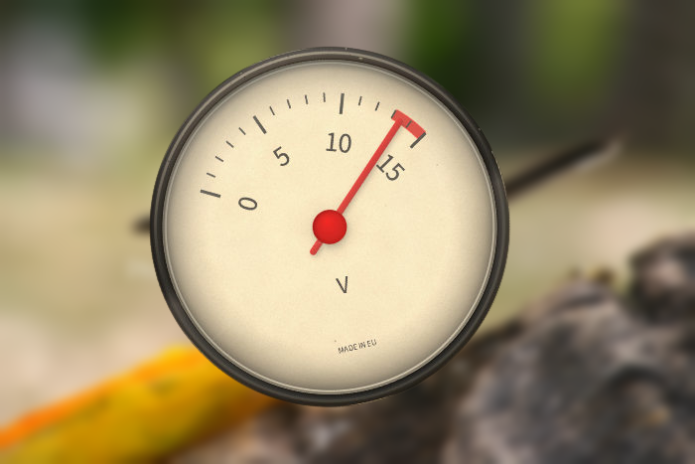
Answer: 13.5 V
